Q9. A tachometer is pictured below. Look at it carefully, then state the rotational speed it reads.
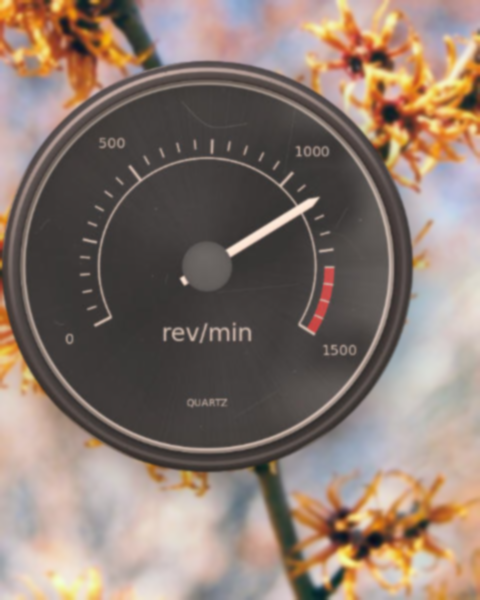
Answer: 1100 rpm
